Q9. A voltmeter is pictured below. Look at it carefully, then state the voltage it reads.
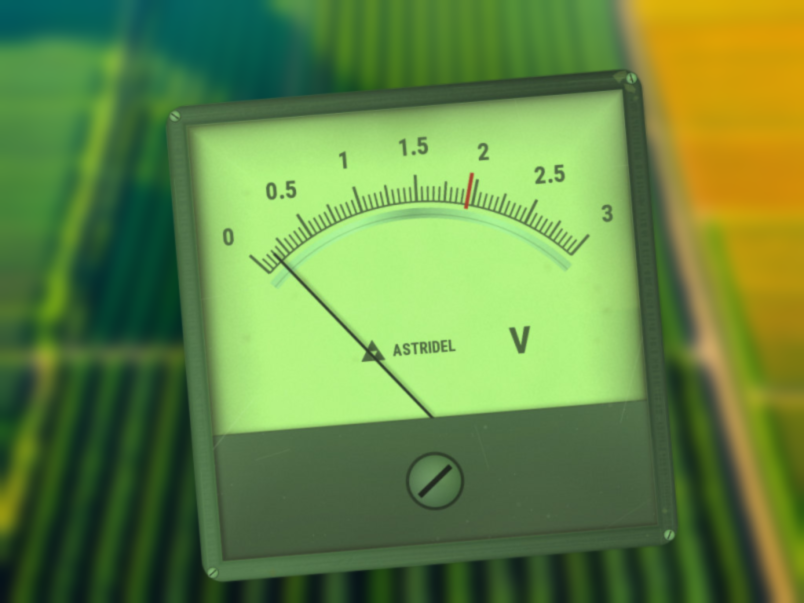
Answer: 0.15 V
